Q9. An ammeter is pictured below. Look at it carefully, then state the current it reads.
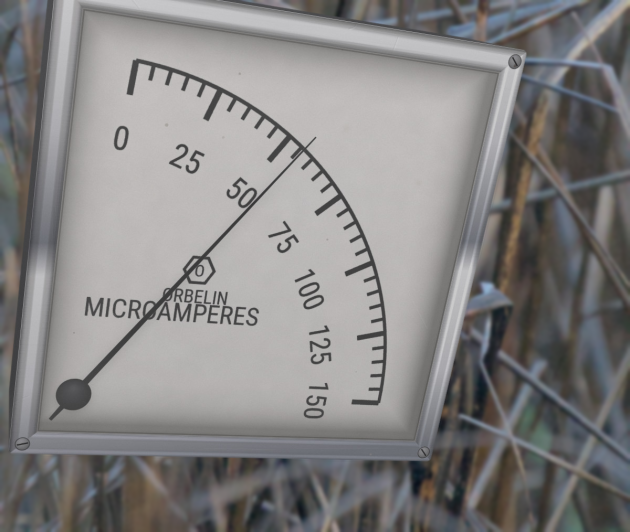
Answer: 55 µA
